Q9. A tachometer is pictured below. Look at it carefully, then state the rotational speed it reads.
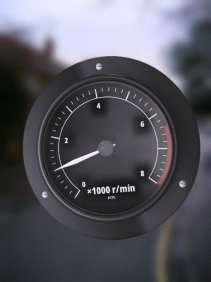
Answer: 1000 rpm
